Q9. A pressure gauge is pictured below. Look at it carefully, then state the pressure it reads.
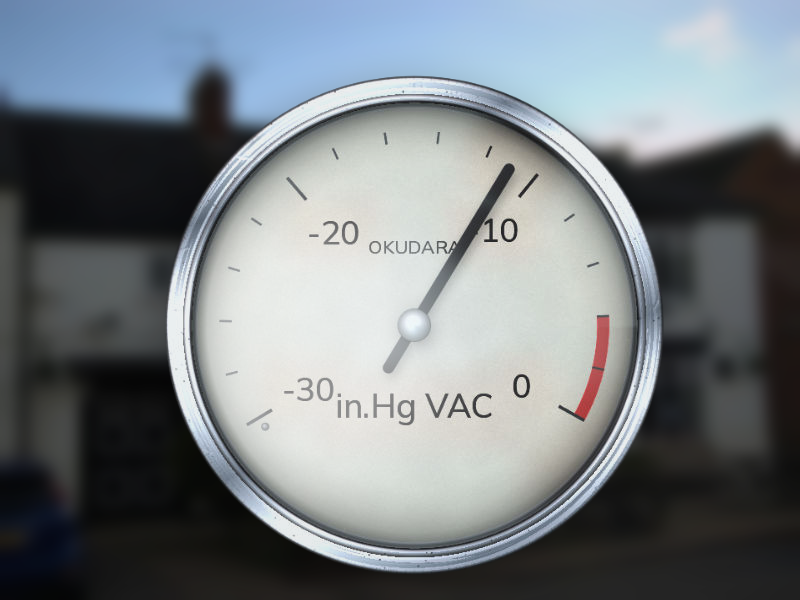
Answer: -11 inHg
